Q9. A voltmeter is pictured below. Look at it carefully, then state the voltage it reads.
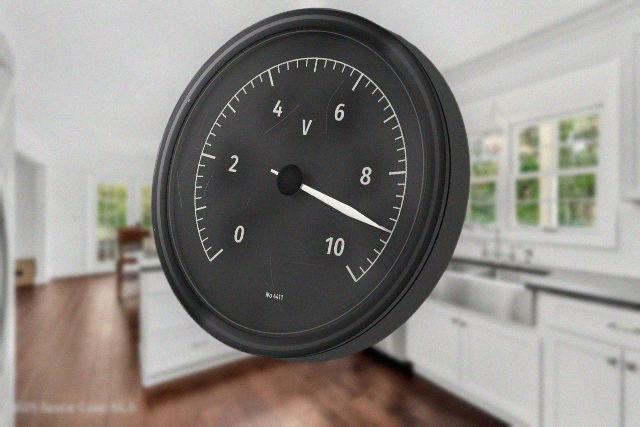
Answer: 9 V
